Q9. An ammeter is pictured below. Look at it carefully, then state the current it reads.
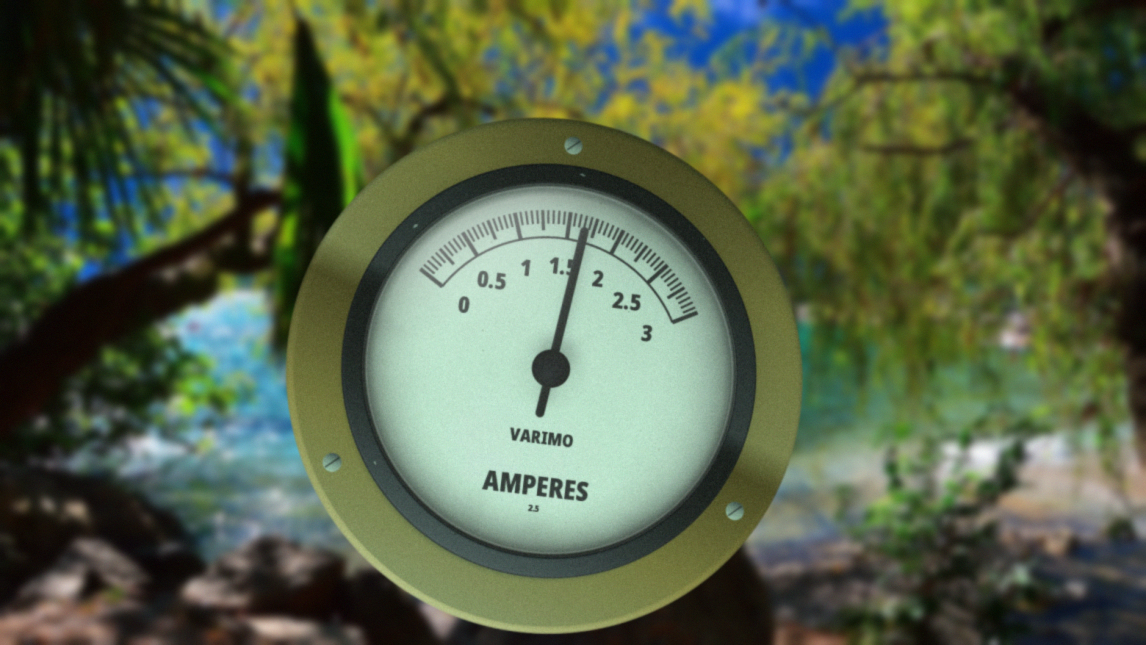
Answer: 1.65 A
